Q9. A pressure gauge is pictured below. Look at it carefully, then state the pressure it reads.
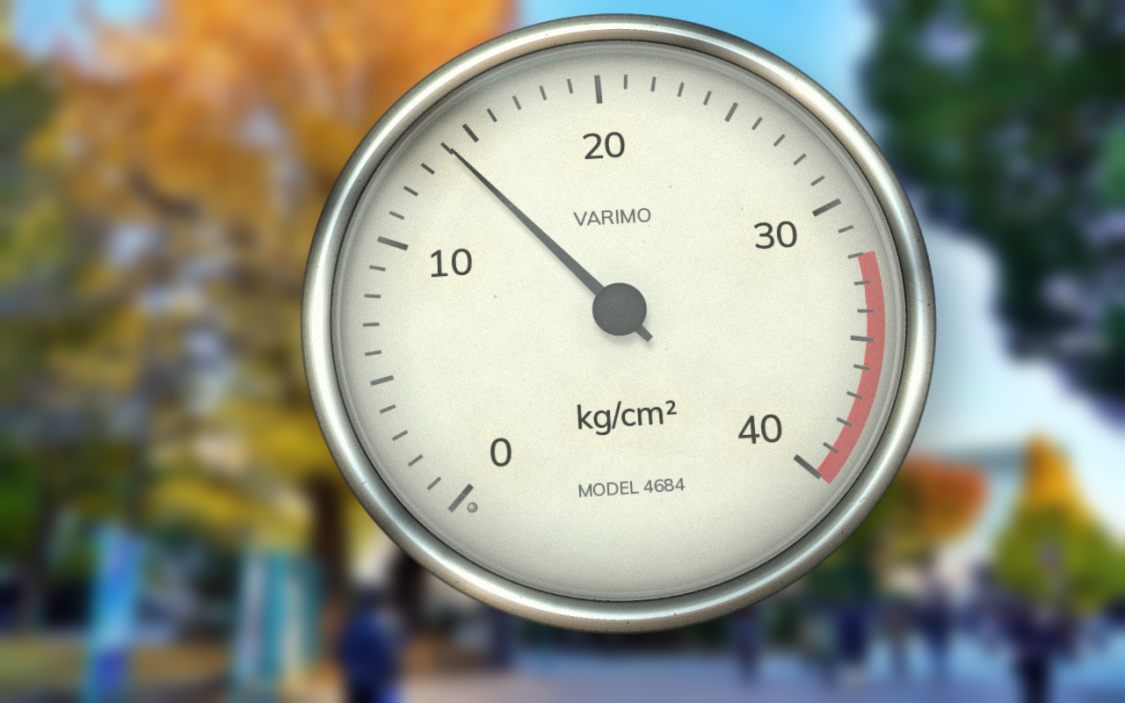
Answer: 14 kg/cm²
